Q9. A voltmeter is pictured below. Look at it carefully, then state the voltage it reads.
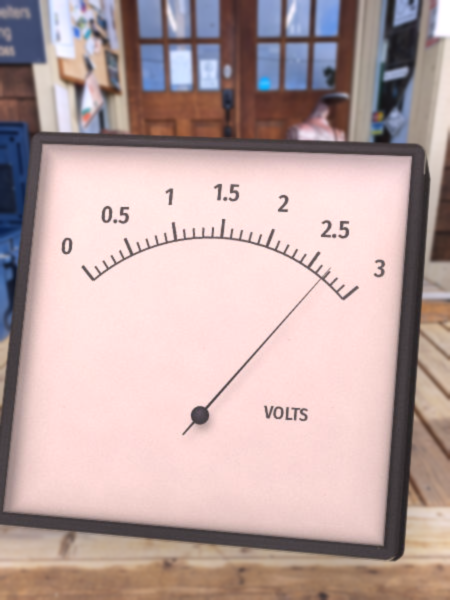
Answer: 2.7 V
